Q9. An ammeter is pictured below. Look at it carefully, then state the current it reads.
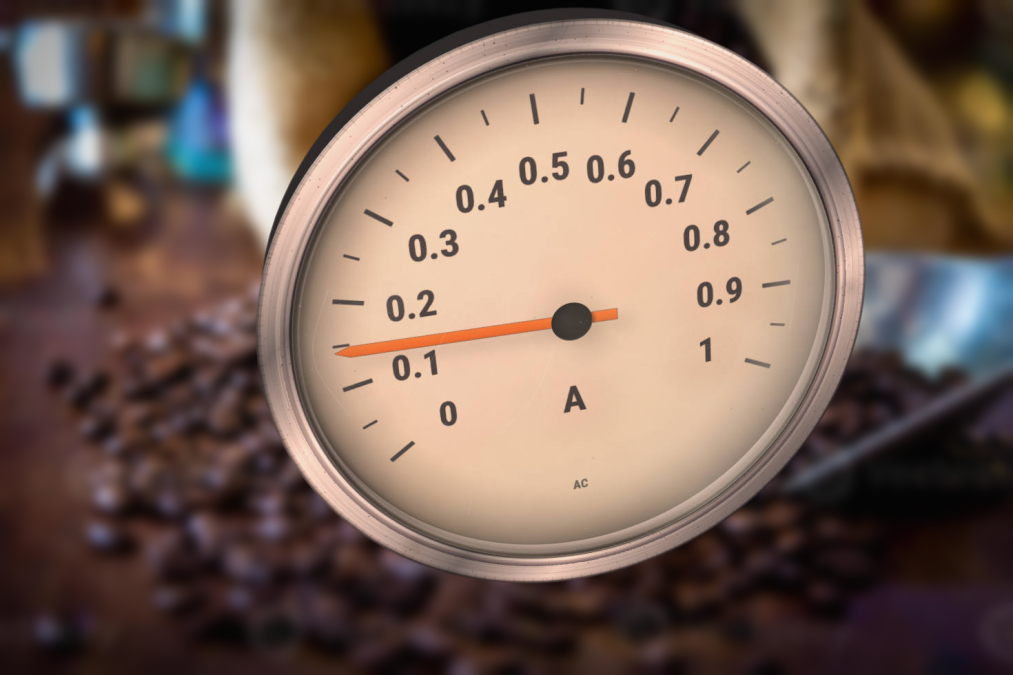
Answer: 0.15 A
